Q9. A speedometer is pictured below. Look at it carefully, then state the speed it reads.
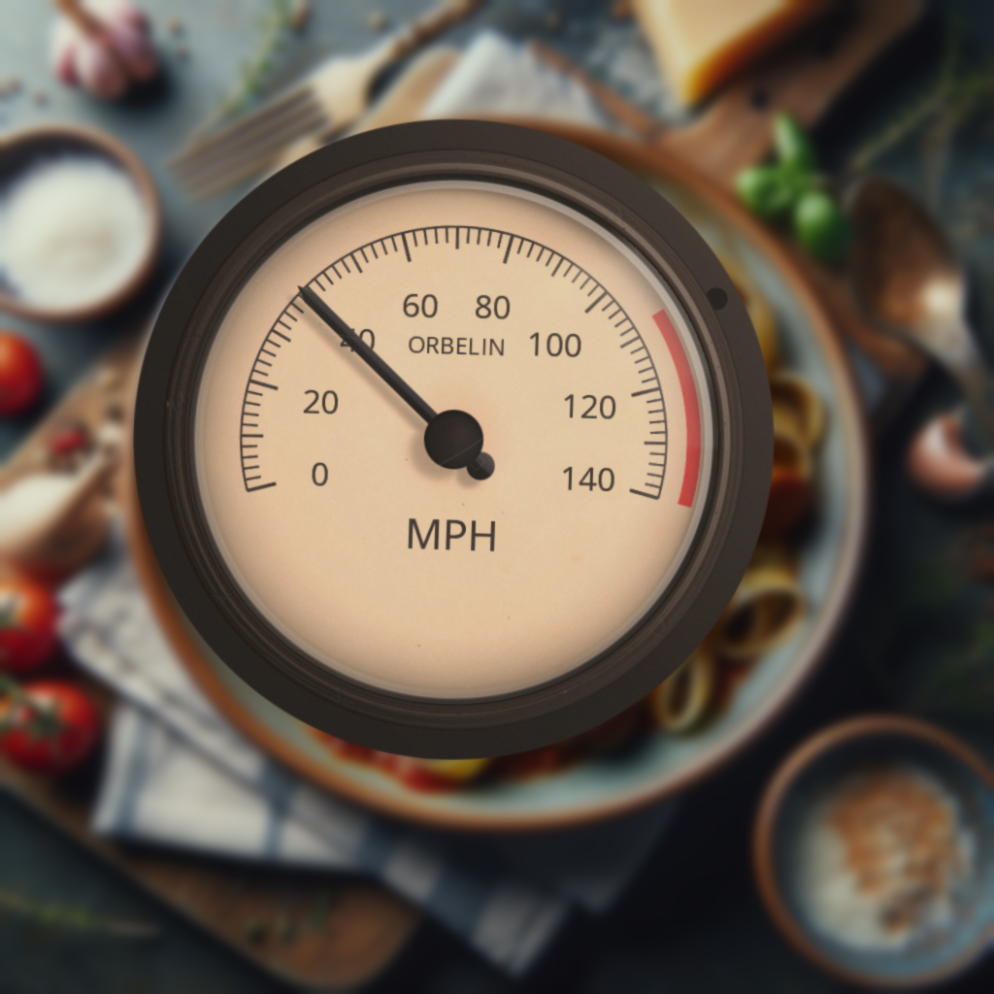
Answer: 39 mph
